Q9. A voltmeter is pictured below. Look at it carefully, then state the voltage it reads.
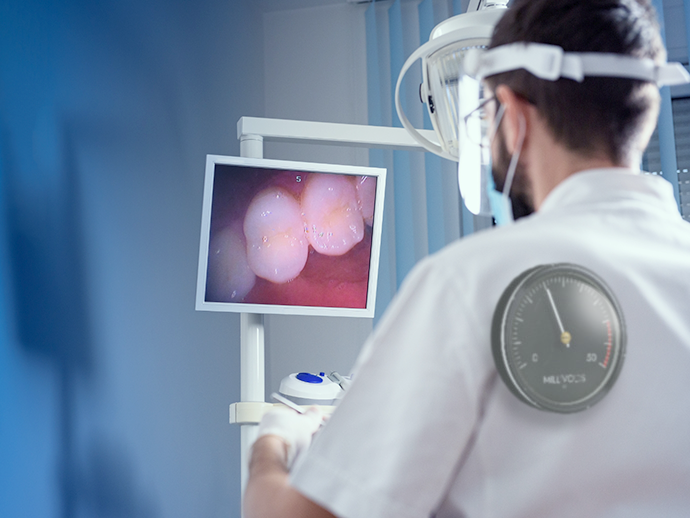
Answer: 20 mV
